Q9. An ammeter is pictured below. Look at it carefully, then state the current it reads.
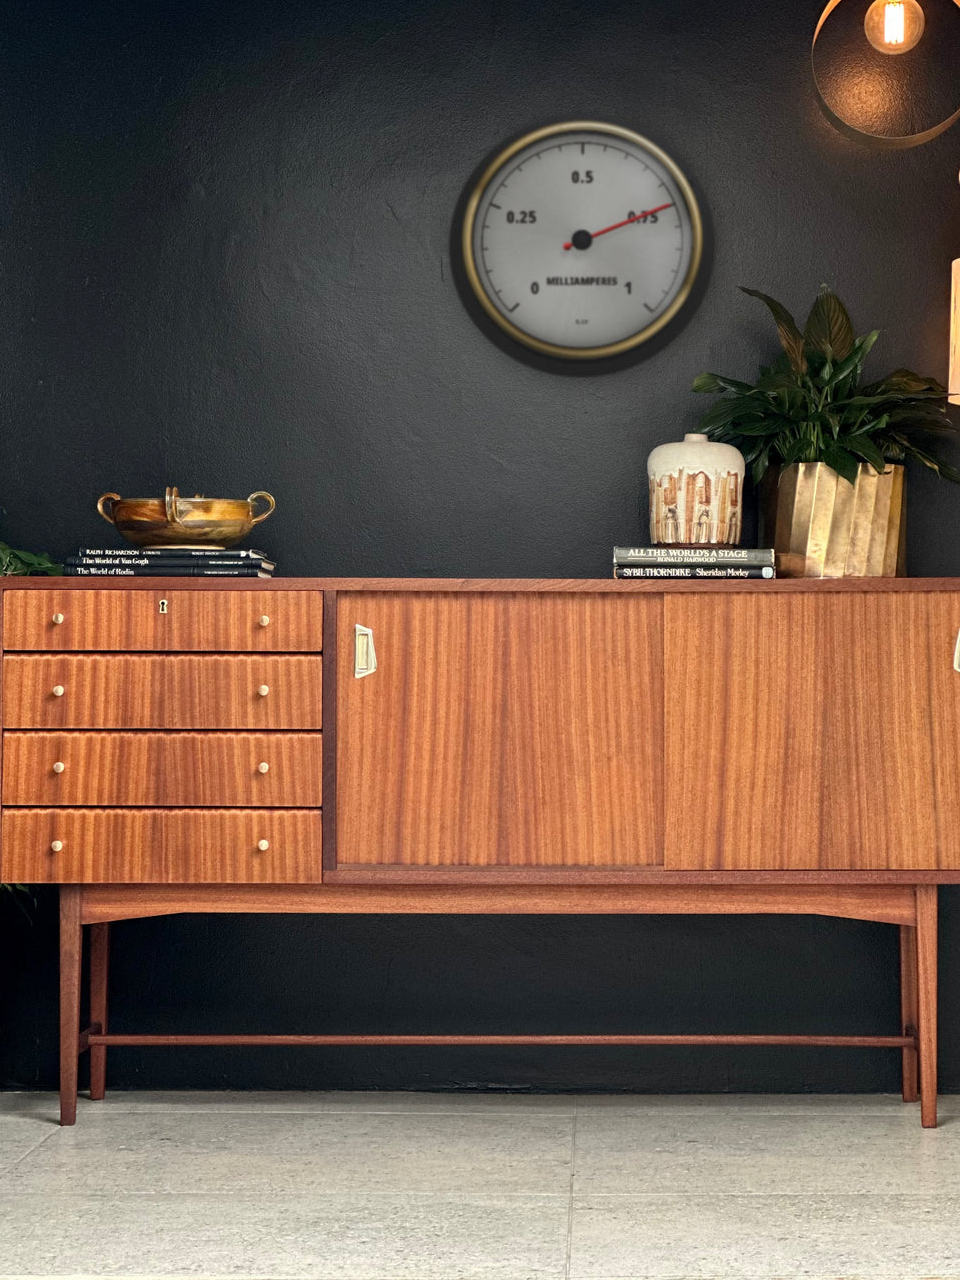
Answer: 0.75 mA
